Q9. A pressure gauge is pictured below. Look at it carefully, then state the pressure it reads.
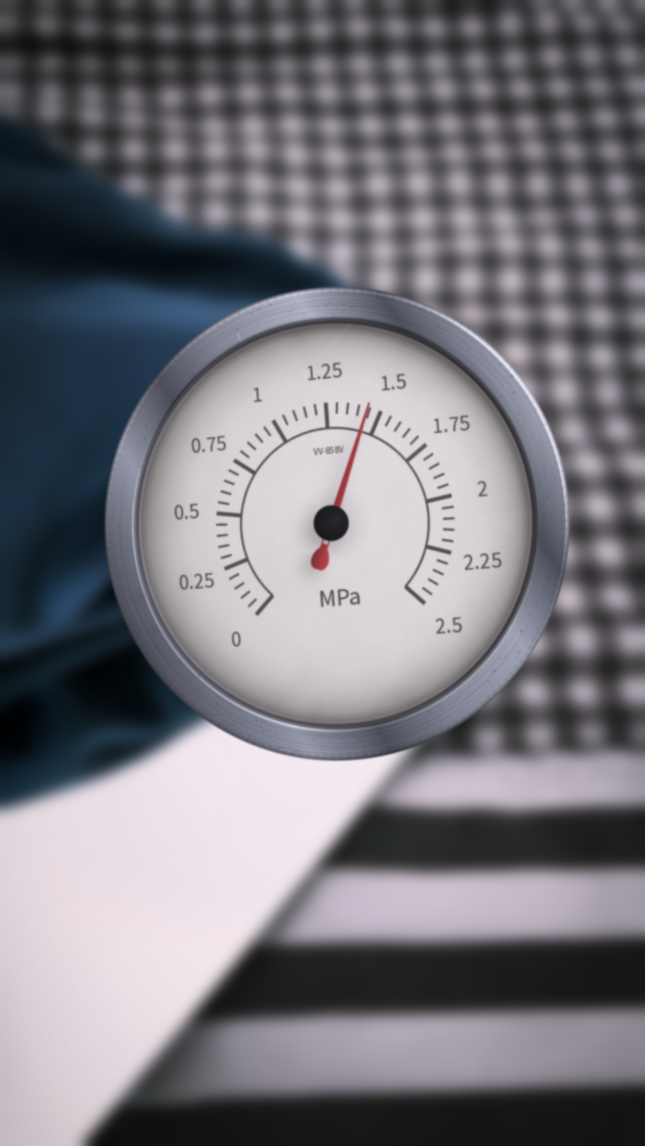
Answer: 1.45 MPa
